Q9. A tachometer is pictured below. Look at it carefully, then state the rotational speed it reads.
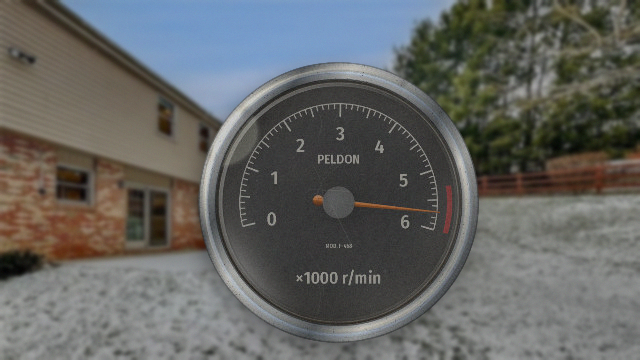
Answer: 5700 rpm
